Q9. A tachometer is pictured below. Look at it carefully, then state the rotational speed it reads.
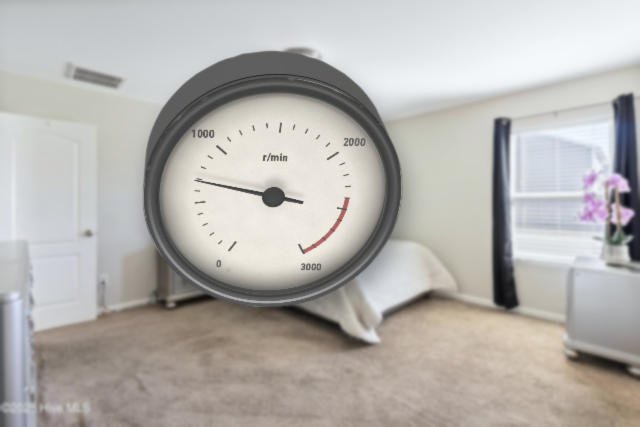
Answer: 700 rpm
